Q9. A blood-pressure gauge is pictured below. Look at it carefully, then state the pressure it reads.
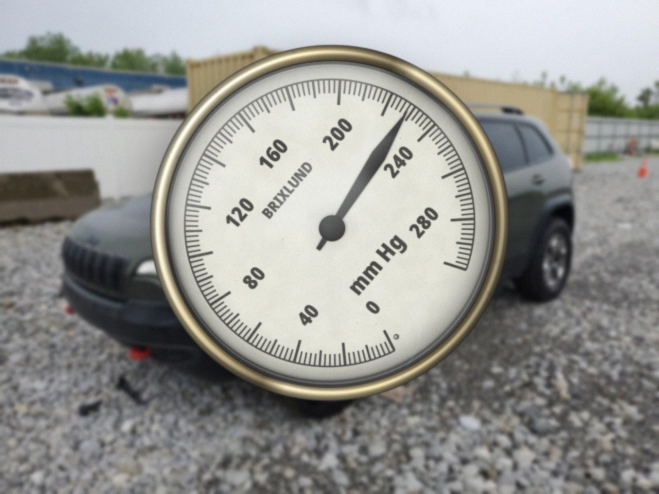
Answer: 228 mmHg
